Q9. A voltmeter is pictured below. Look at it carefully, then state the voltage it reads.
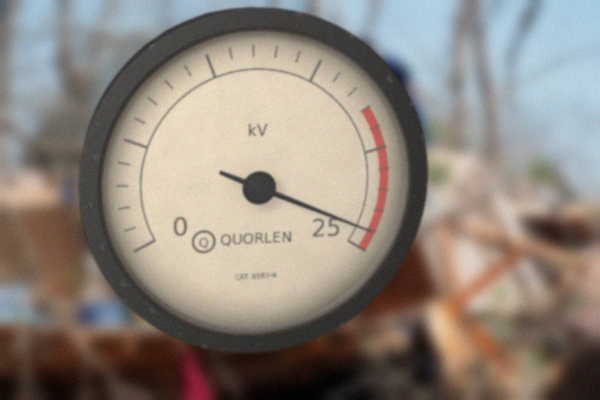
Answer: 24 kV
